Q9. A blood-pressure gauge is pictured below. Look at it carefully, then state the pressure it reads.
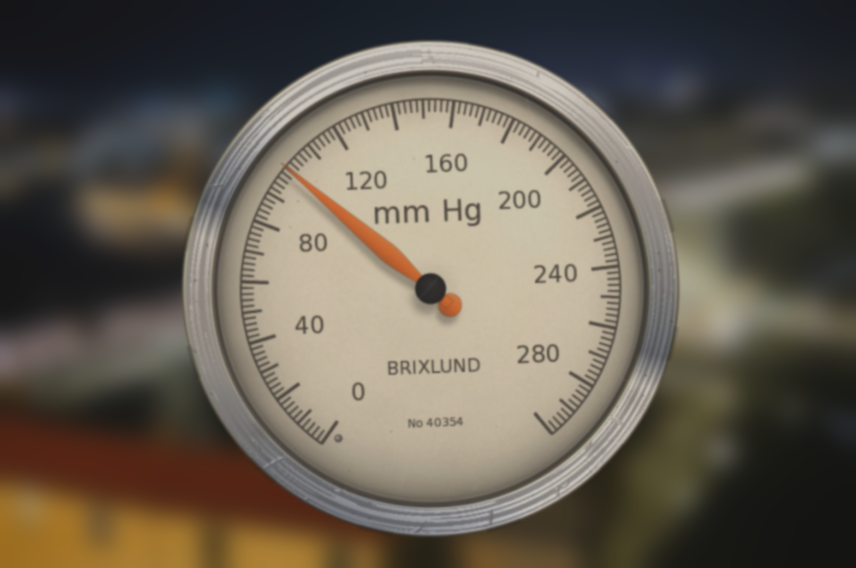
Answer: 100 mmHg
